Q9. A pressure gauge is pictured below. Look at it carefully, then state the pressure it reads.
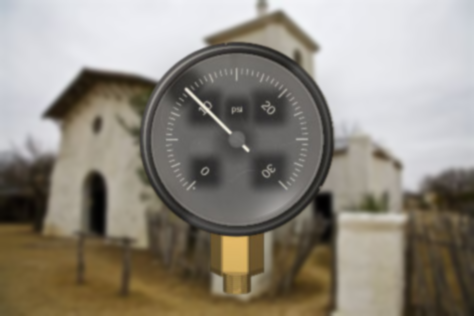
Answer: 10 psi
